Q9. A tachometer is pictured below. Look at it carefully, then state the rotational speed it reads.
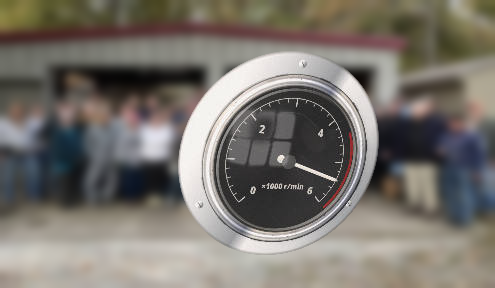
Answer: 5400 rpm
